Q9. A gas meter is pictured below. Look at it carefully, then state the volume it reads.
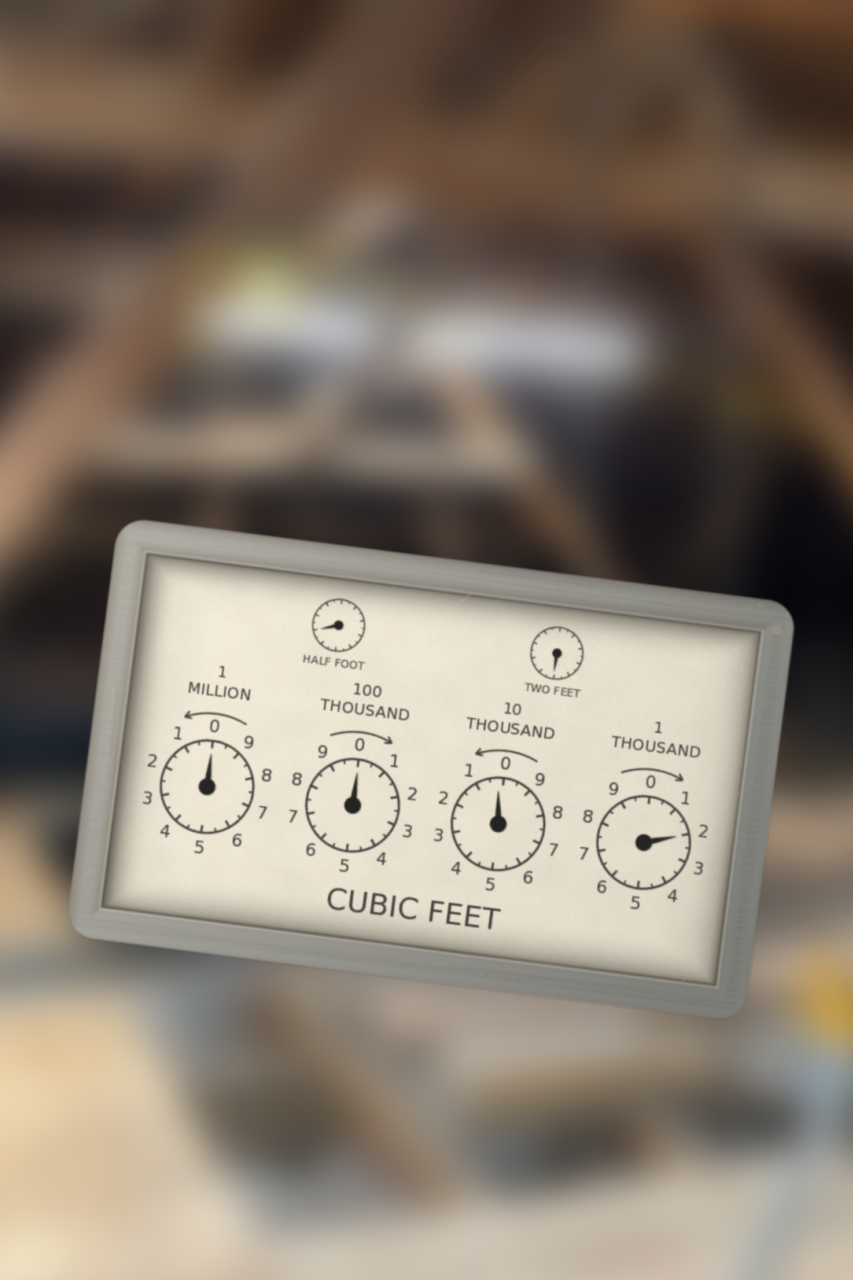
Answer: 200 ft³
